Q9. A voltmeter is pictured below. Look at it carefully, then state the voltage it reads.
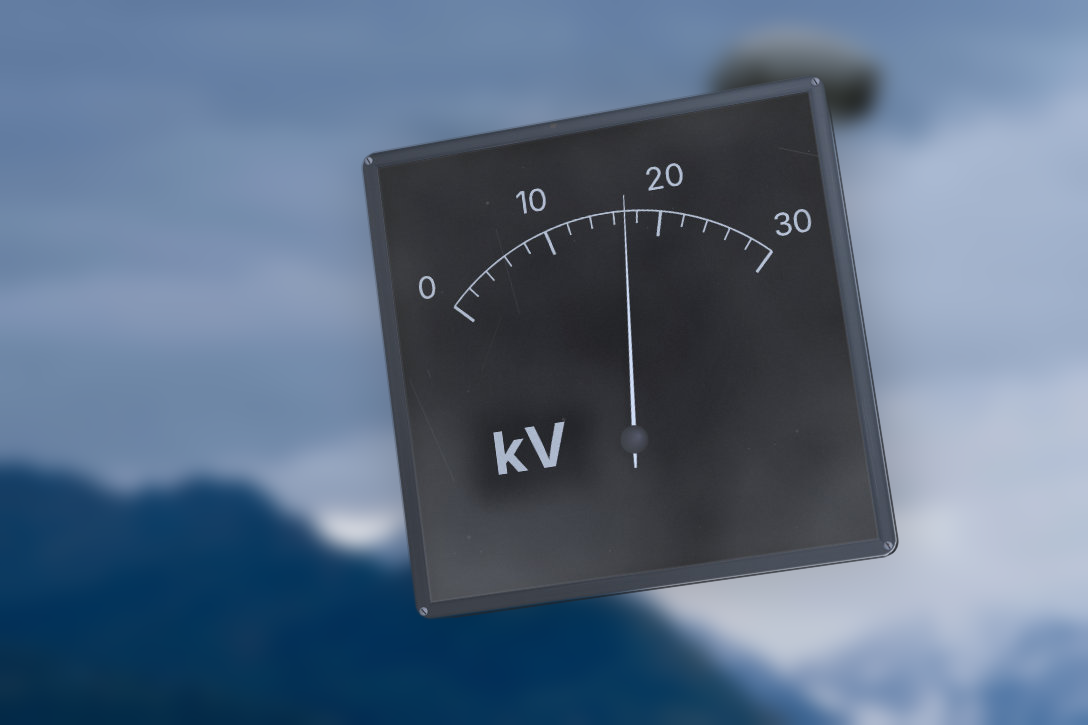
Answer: 17 kV
